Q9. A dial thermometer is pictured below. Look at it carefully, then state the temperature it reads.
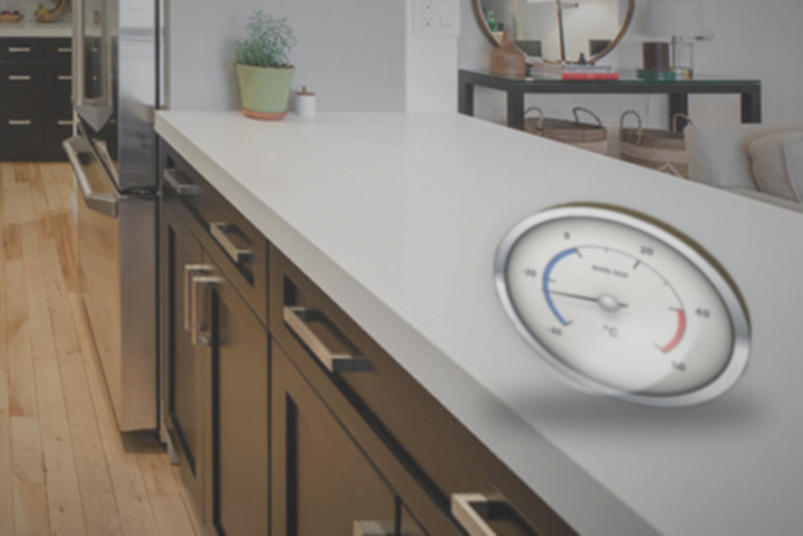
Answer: -25 °C
